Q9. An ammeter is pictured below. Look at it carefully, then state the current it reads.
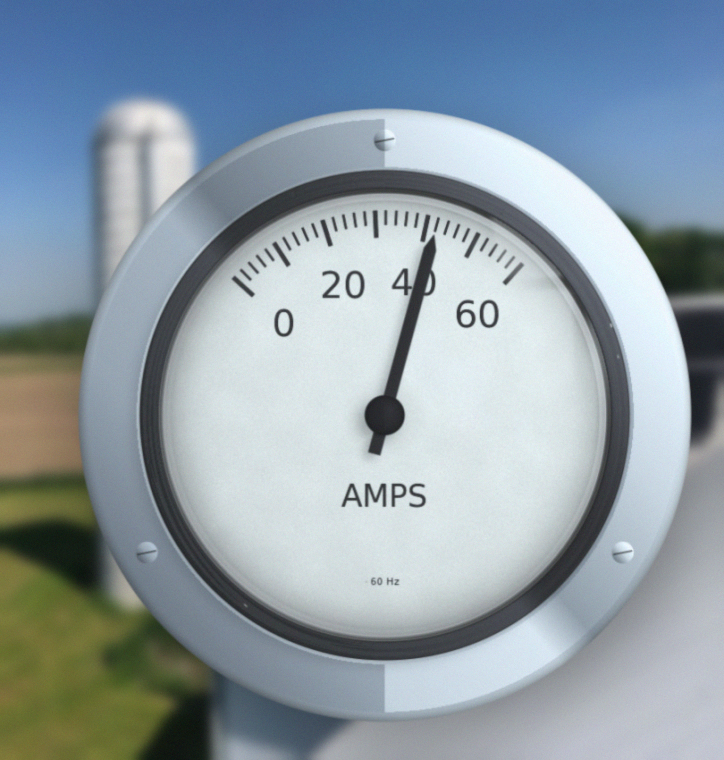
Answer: 42 A
